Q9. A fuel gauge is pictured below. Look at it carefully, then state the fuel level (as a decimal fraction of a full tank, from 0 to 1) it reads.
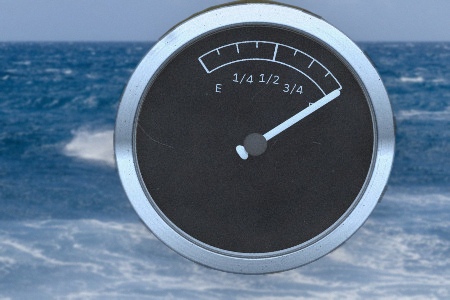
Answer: 1
